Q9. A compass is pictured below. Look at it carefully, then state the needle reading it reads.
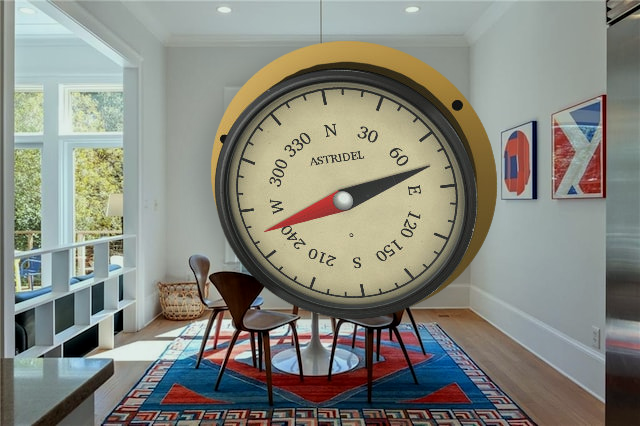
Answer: 255 °
